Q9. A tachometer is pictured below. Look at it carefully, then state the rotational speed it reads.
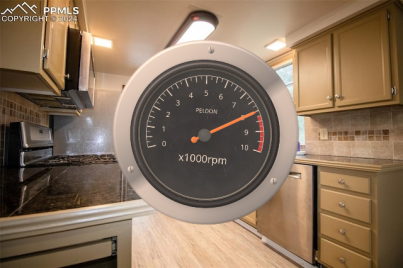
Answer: 8000 rpm
